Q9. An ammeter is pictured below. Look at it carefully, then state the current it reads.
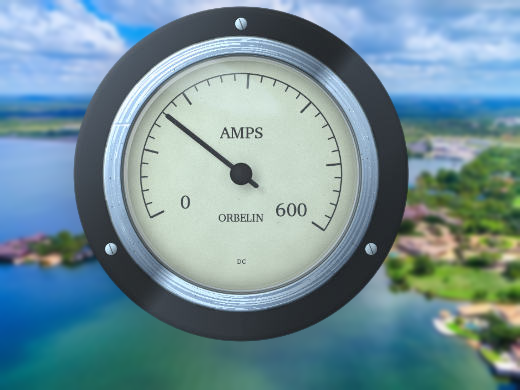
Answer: 160 A
